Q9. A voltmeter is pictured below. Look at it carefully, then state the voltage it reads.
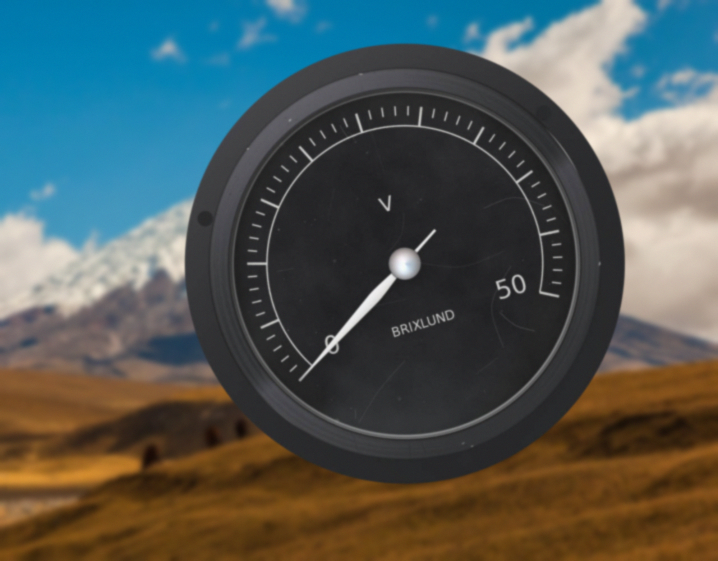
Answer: 0 V
